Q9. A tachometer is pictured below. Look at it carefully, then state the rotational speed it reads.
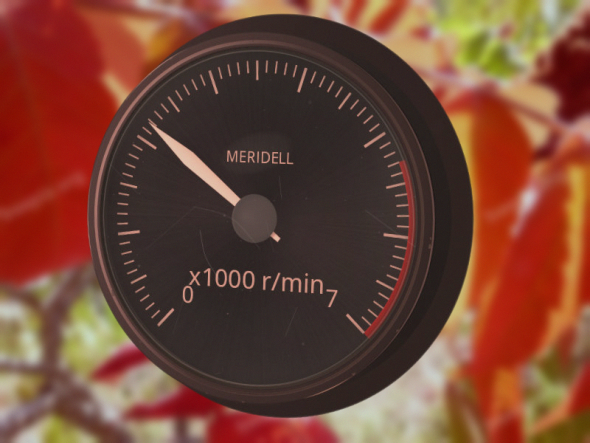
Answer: 2200 rpm
